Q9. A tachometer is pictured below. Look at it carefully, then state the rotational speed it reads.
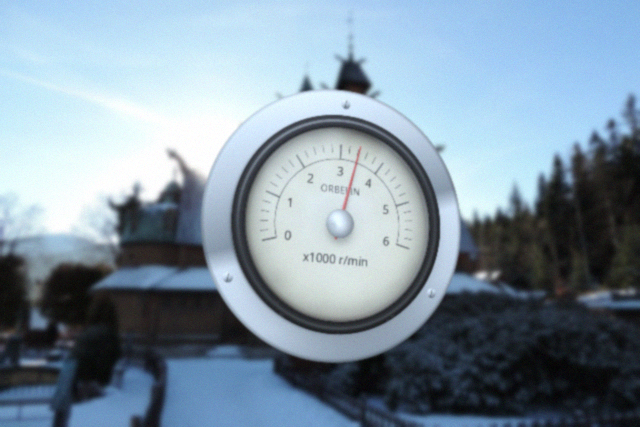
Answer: 3400 rpm
